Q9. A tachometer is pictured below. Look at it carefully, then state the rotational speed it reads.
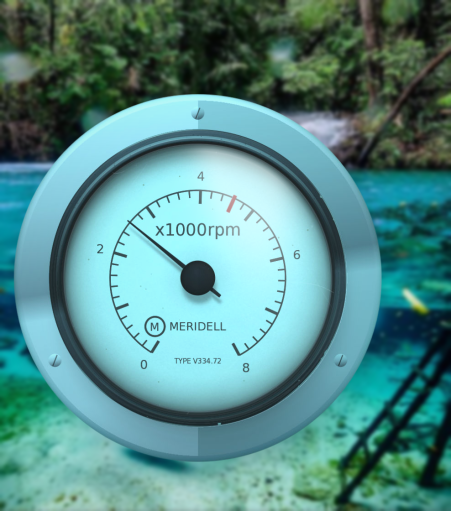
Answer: 2600 rpm
